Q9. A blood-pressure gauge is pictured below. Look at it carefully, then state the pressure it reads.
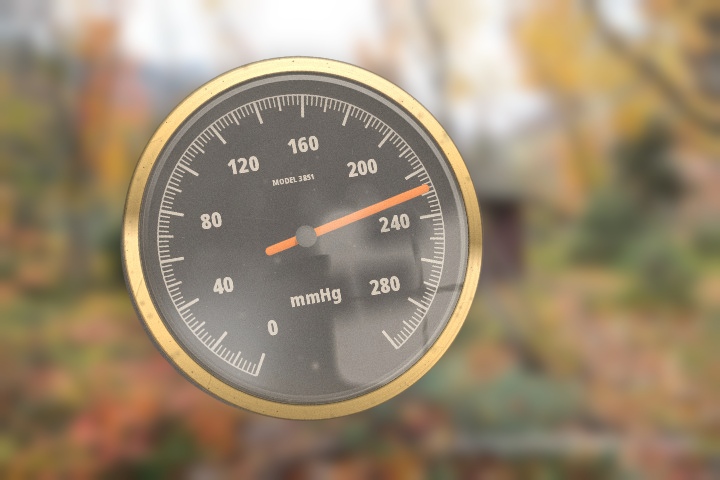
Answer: 228 mmHg
